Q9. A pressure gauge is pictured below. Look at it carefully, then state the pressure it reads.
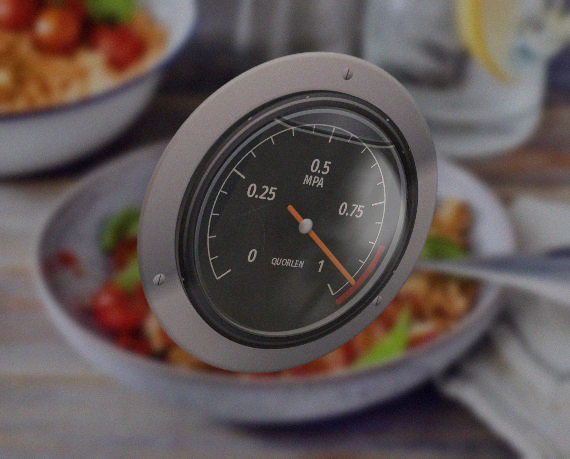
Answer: 0.95 MPa
